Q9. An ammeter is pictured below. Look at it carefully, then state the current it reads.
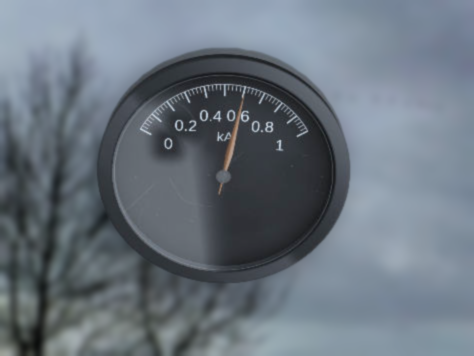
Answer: 0.6 kA
